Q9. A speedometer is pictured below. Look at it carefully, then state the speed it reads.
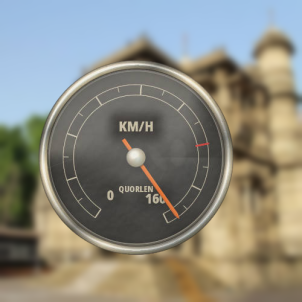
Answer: 155 km/h
